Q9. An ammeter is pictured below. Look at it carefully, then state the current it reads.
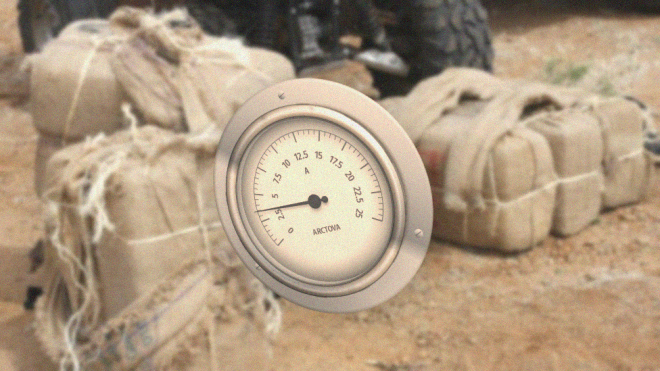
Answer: 3.5 A
